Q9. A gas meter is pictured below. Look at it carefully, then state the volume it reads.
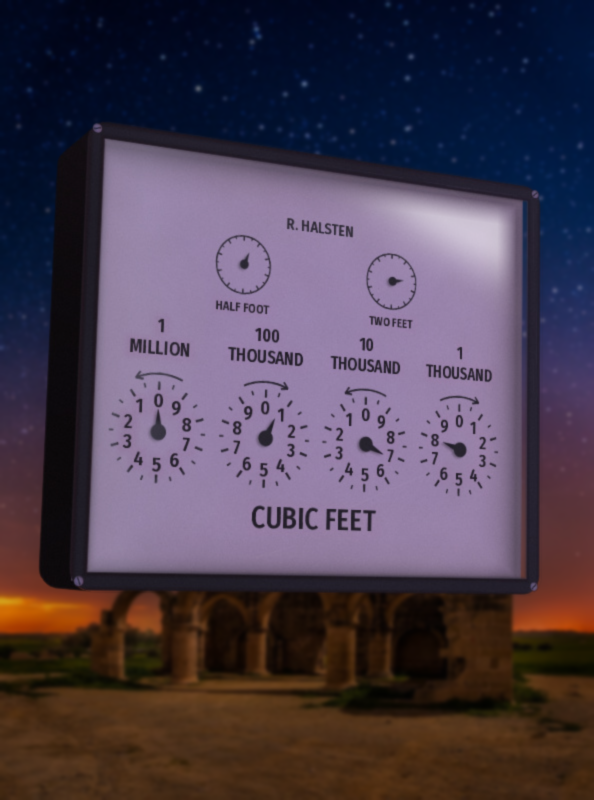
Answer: 6800 ft³
